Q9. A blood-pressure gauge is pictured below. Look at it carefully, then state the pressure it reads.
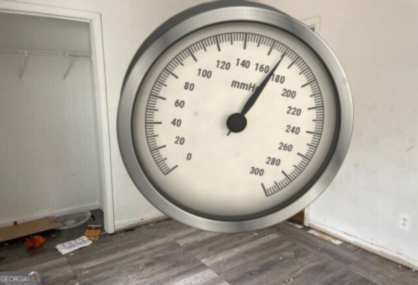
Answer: 170 mmHg
